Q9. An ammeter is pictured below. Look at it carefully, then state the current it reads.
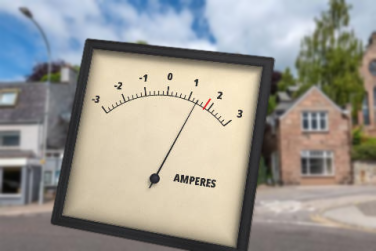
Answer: 1.4 A
